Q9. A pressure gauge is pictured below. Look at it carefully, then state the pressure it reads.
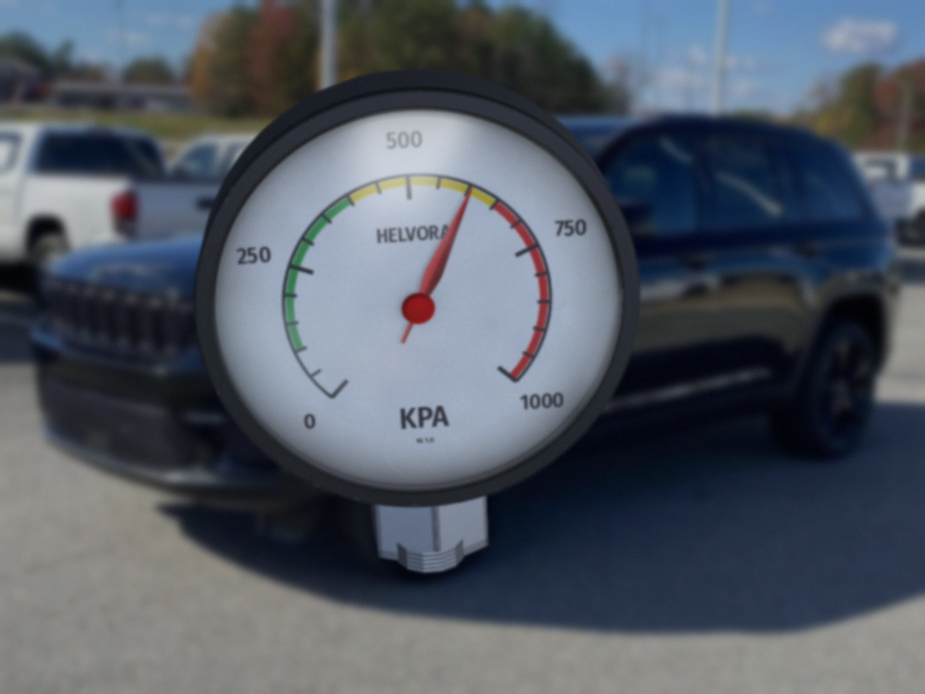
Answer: 600 kPa
